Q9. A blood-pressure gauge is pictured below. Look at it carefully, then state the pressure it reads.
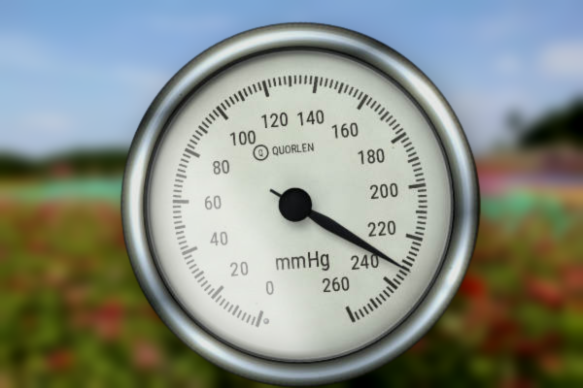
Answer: 232 mmHg
